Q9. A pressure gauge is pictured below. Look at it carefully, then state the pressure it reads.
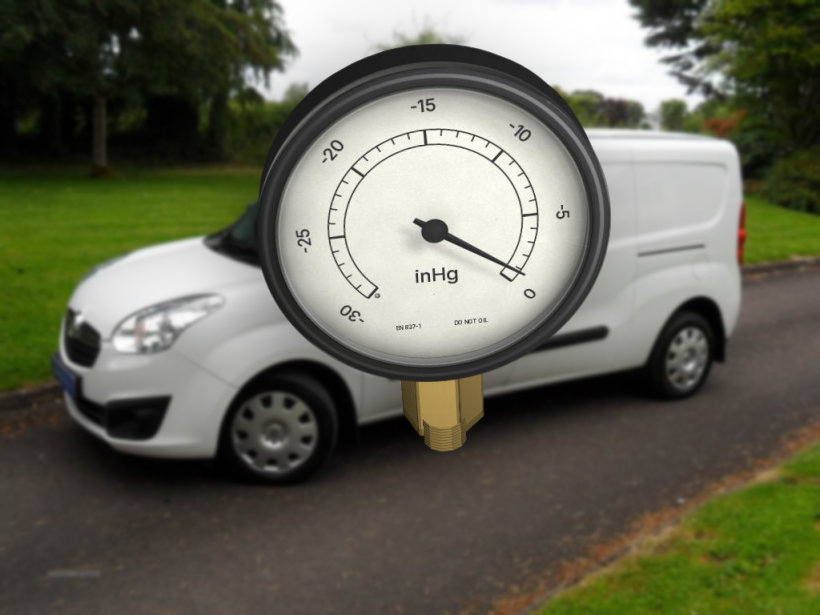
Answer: -1 inHg
